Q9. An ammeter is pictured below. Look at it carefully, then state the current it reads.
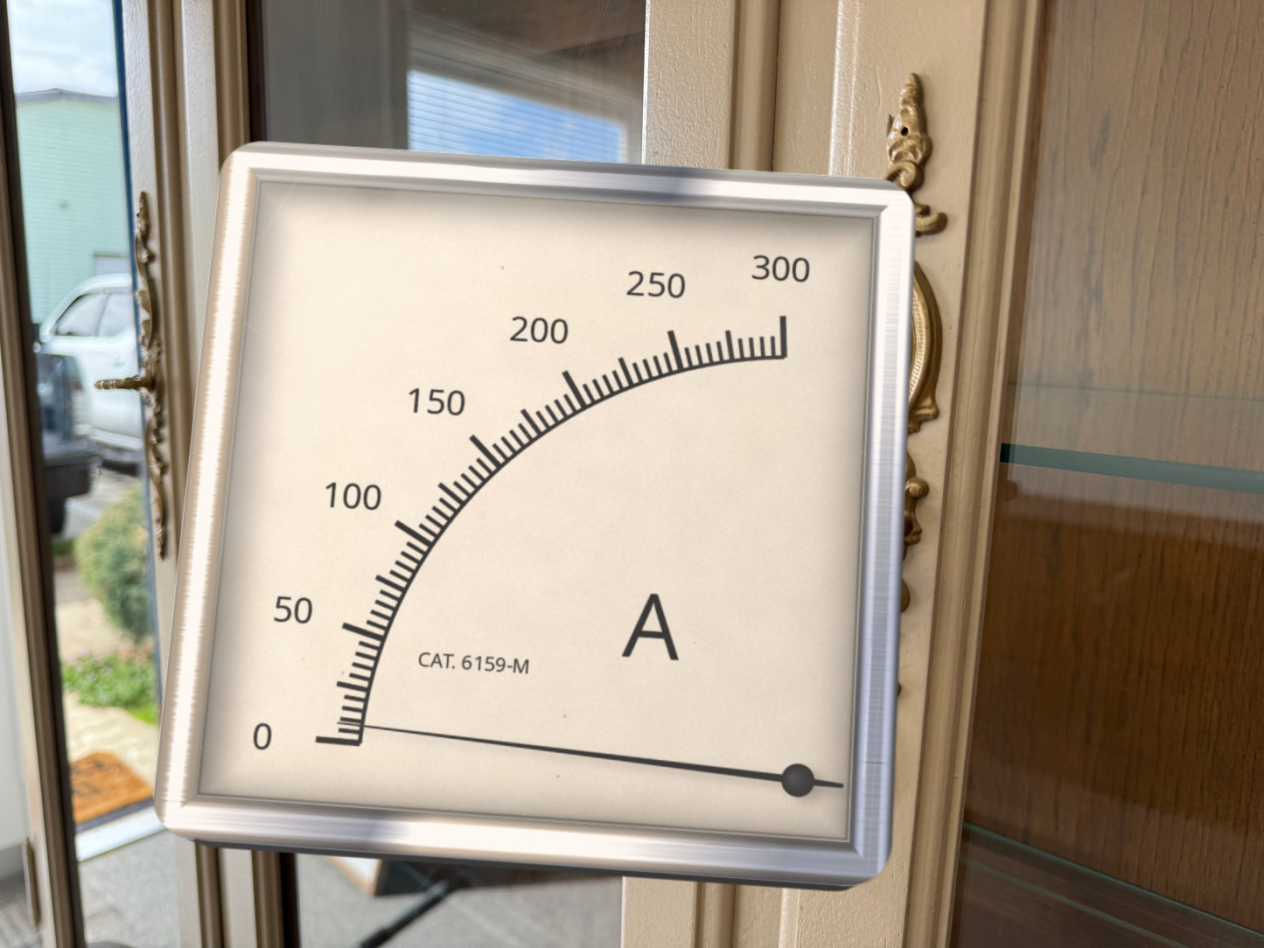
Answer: 7.5 A
